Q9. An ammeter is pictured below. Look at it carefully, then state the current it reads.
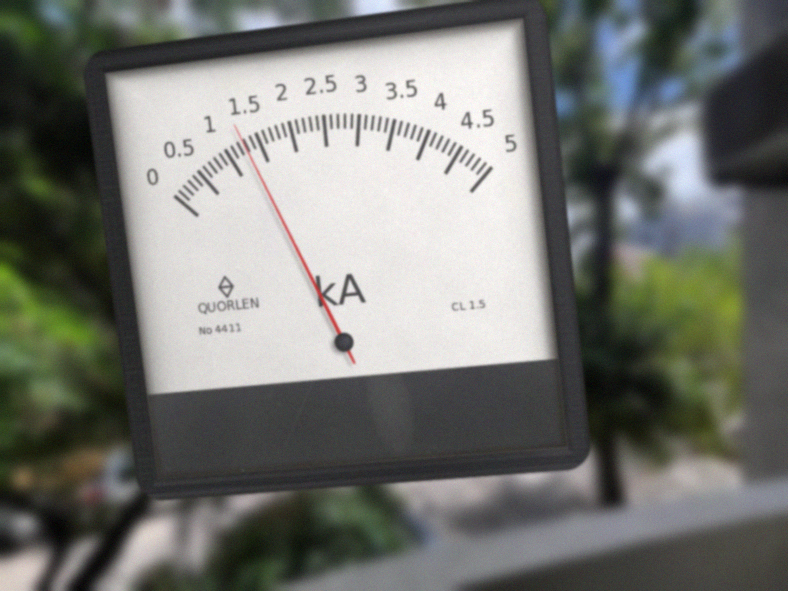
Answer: 1.3 kA
